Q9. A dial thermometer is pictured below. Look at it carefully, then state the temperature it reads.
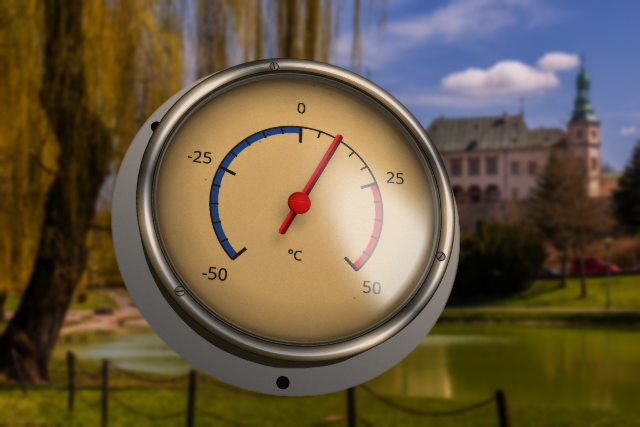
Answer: 10 °C
